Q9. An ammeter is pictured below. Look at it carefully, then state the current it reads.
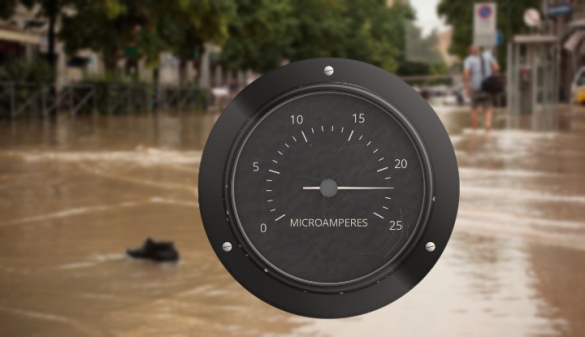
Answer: 22 µA
